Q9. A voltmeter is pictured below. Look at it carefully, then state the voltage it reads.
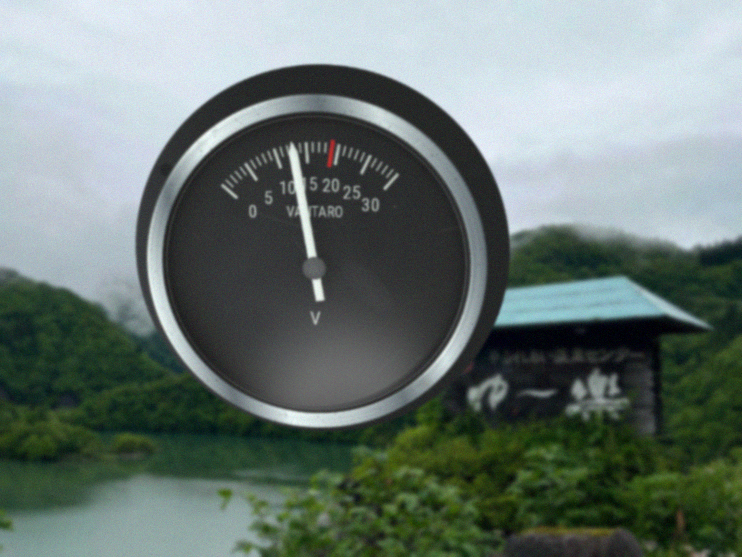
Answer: 13 V
